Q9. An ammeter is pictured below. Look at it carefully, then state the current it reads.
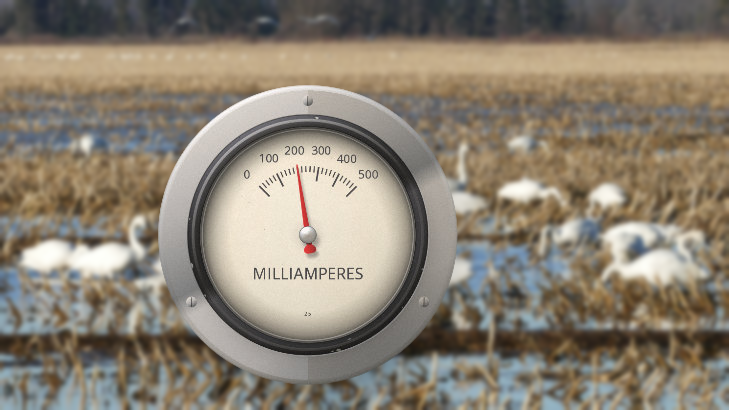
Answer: 200 mA
